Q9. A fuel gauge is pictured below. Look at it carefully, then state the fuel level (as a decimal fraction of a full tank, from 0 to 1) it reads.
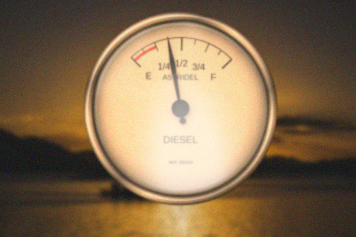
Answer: 0.375
